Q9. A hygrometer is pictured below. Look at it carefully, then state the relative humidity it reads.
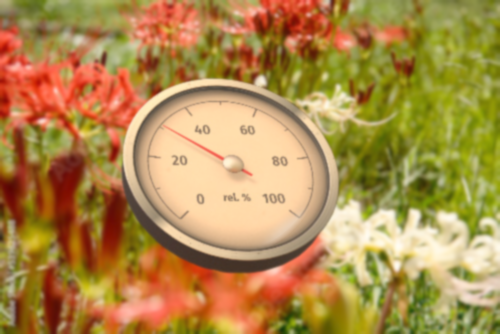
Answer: 30 %
